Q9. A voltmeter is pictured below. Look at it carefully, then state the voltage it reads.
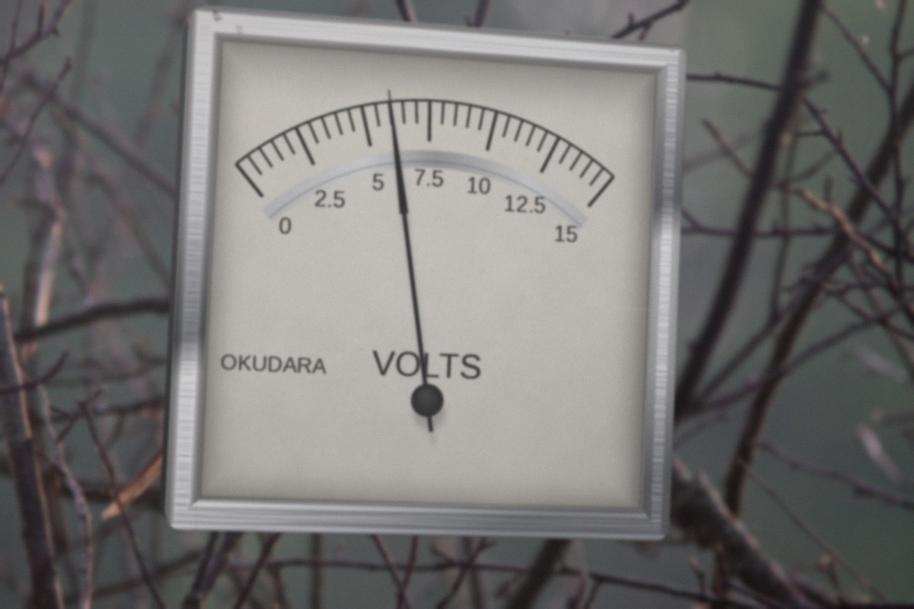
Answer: 6 V
